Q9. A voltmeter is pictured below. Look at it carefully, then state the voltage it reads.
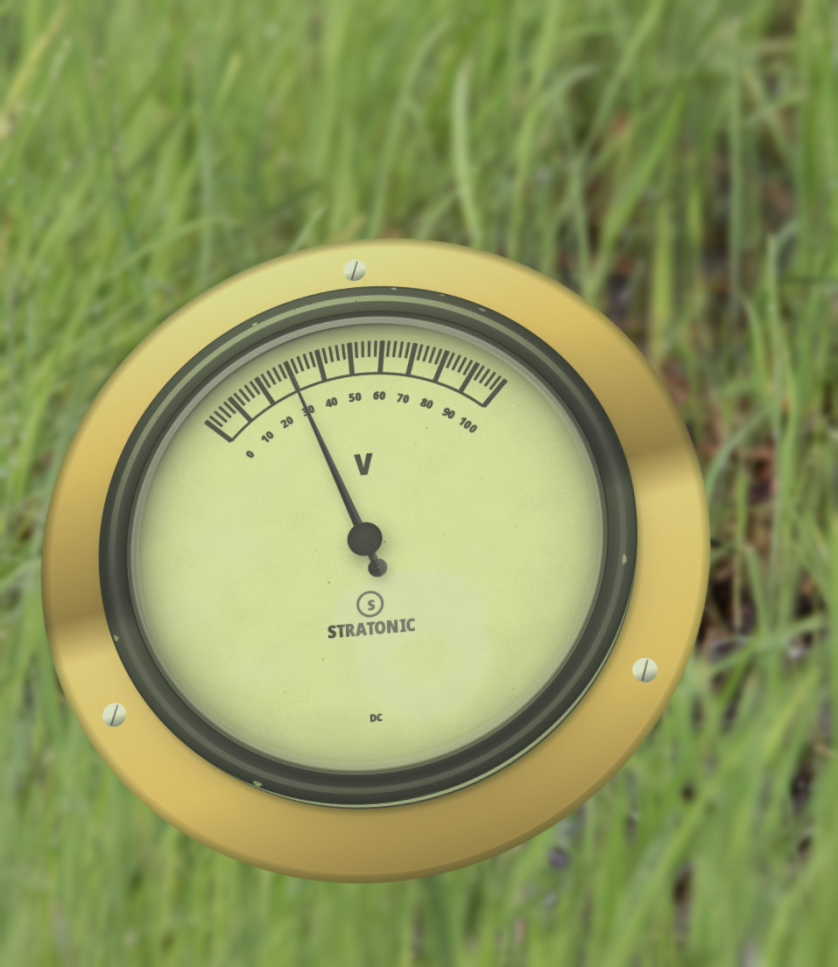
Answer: 30 V
